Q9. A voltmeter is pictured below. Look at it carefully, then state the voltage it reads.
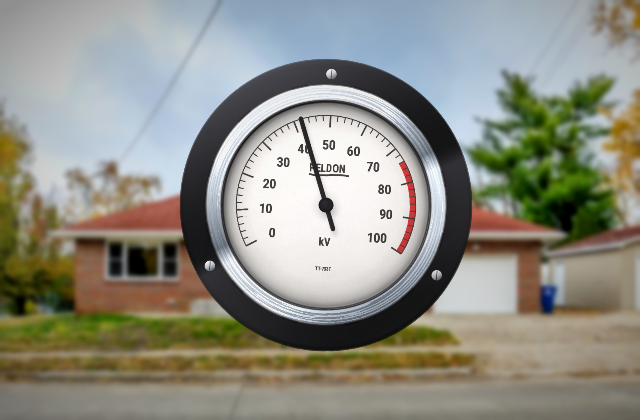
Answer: 42 kV
